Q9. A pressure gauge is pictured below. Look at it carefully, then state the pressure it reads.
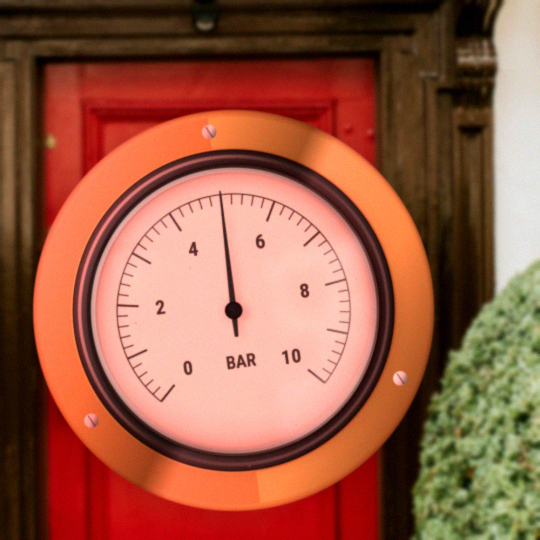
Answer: 5 bar
